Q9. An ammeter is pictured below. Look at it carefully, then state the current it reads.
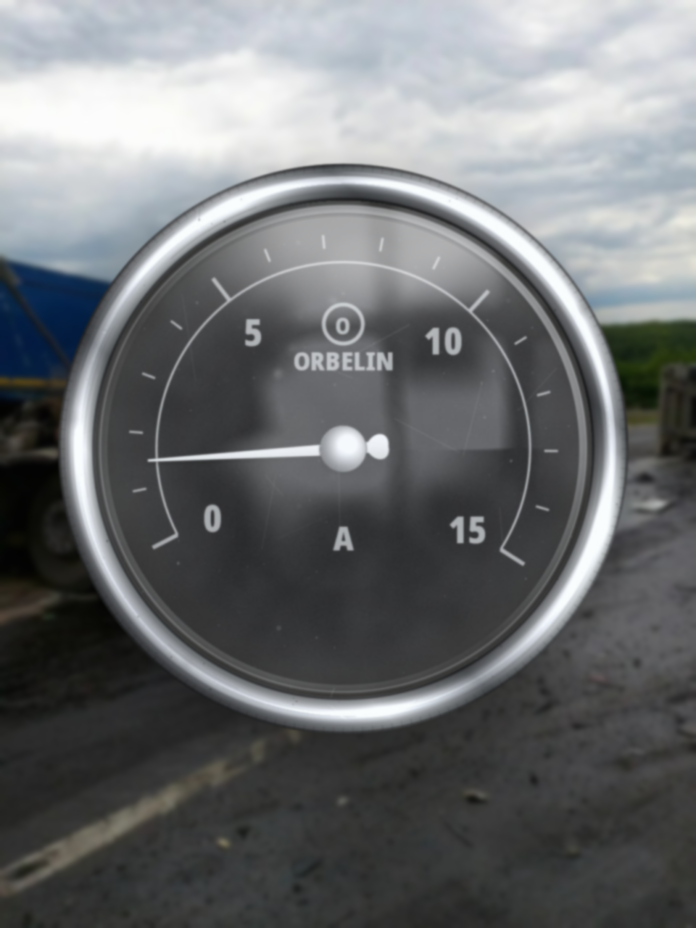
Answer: 1.5 A
